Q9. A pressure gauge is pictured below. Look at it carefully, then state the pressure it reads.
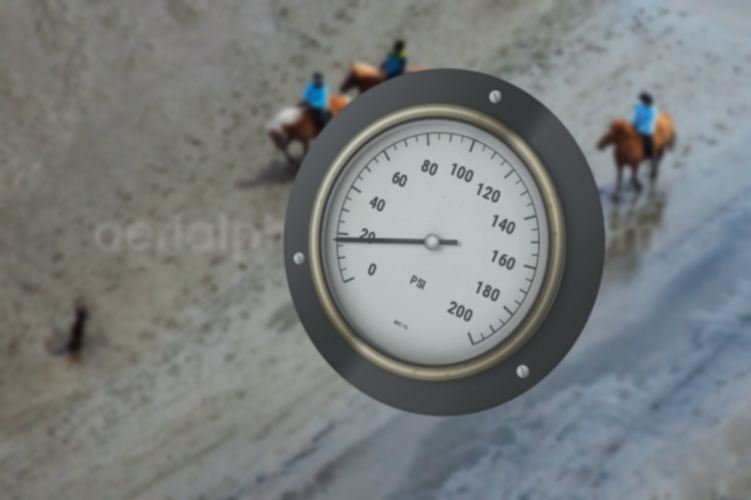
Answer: 17.5 psi
